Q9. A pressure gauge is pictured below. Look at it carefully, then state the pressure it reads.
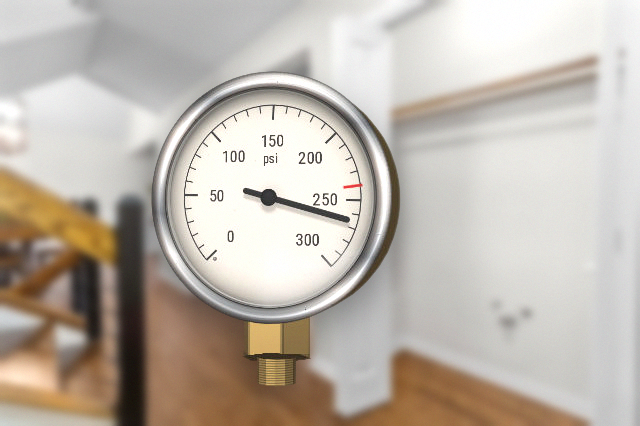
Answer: 265 psi
